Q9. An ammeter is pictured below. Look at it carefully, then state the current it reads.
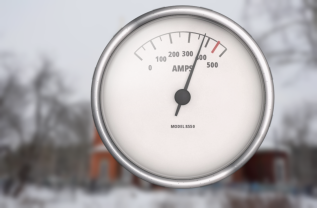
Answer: 375 A
